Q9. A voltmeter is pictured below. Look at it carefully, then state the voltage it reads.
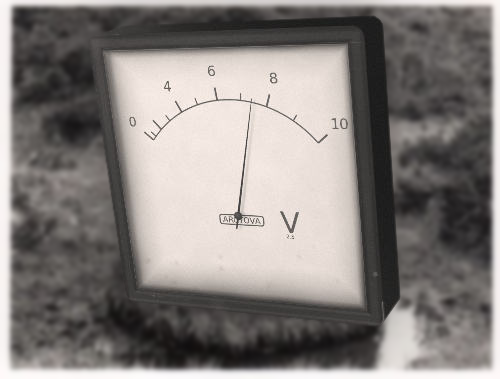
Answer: 7.5 V
